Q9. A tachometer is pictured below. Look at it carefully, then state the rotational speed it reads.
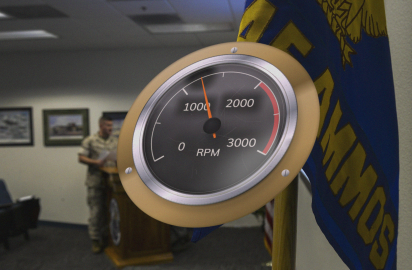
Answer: 1250 rpm
